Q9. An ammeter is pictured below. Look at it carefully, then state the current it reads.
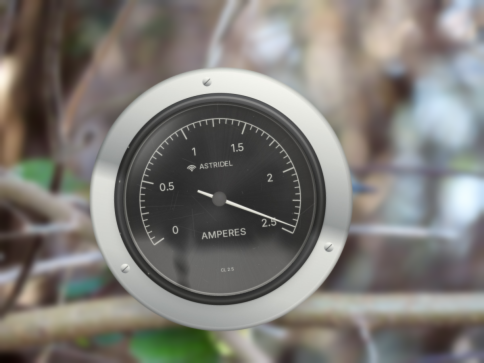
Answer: 2.45 A
